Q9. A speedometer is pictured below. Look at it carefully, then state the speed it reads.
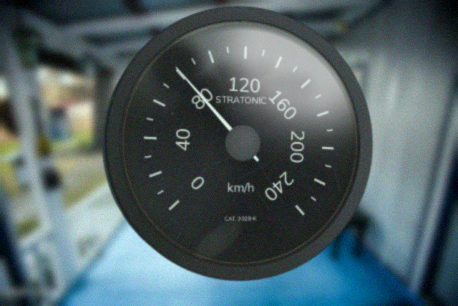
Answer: 80 km/h
